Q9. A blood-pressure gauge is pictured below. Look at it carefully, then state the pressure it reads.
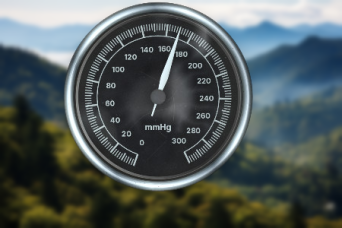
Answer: 170 mmHg
